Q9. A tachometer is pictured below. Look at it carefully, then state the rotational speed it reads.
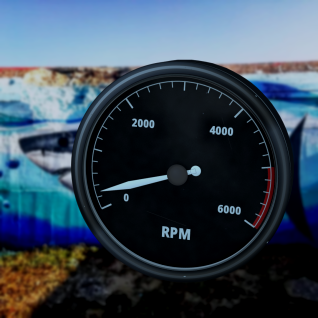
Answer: 300 rpm
